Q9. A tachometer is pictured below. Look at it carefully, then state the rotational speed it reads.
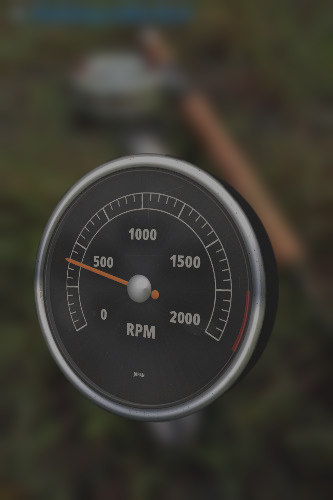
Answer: 400 rpm
